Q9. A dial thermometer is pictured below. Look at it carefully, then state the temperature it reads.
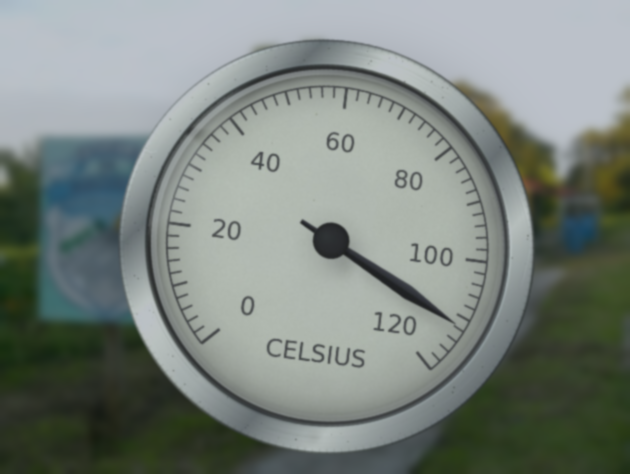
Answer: 112 °C
